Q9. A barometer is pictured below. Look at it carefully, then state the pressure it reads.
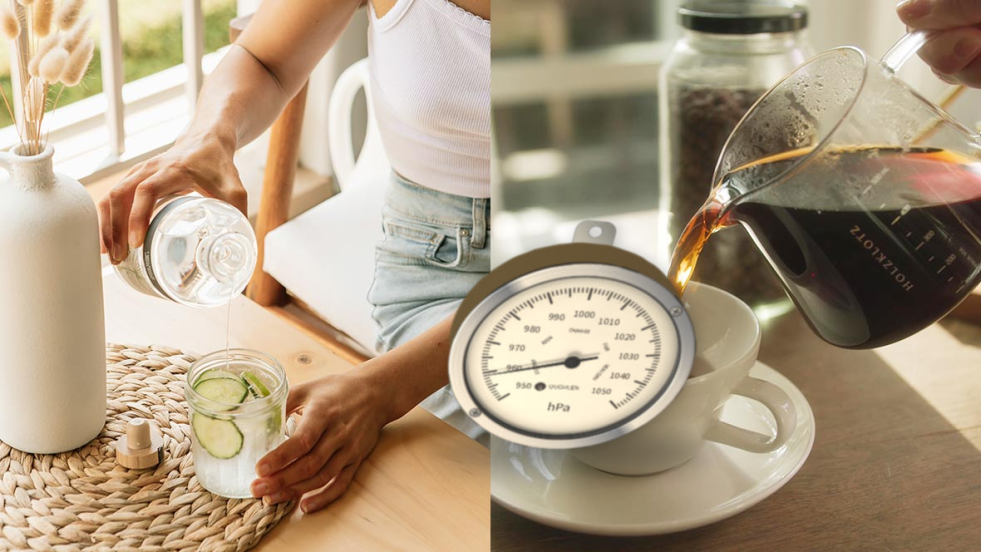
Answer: 960 hPa
